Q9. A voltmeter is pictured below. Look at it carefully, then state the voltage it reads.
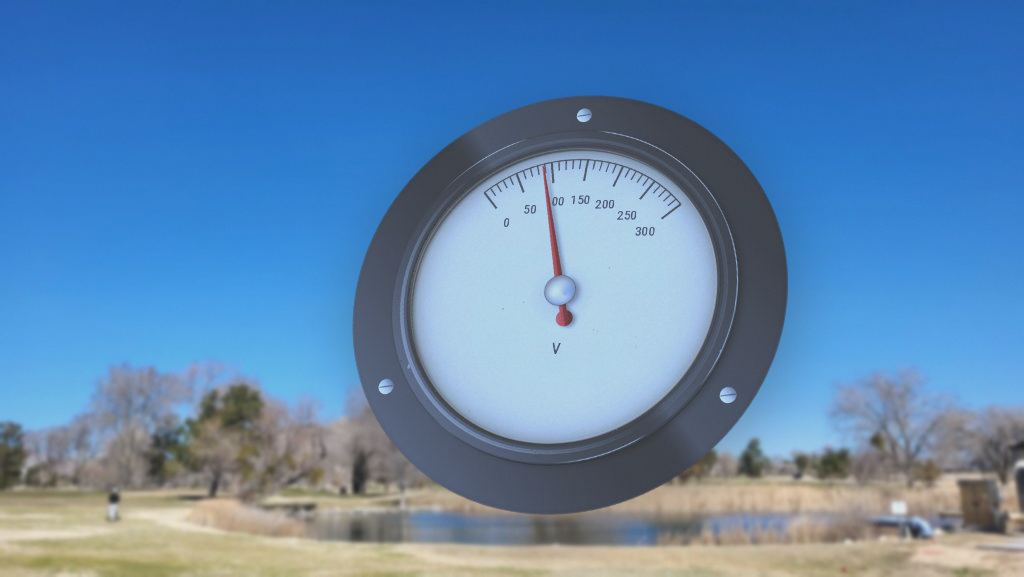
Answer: 90 V
